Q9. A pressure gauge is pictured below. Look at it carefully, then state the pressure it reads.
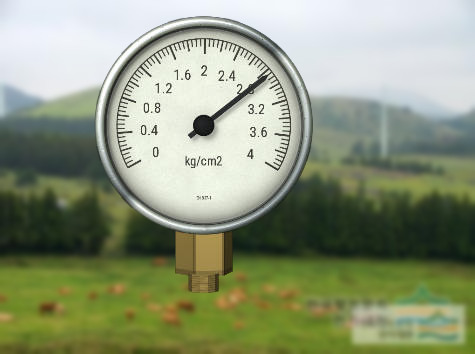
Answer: 2.85 kg/cm²
